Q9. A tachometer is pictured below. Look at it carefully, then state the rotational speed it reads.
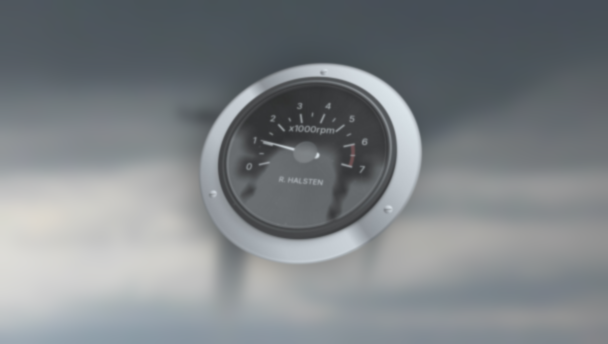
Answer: 1000 rpm
